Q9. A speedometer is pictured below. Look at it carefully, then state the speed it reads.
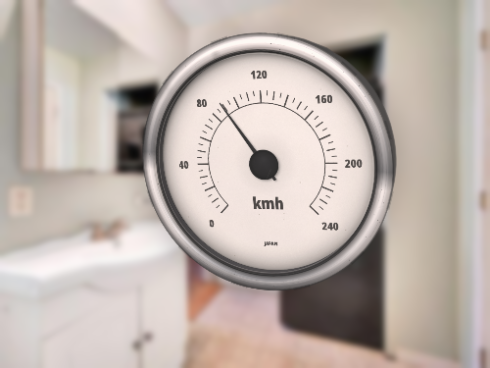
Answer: 90 km/h
